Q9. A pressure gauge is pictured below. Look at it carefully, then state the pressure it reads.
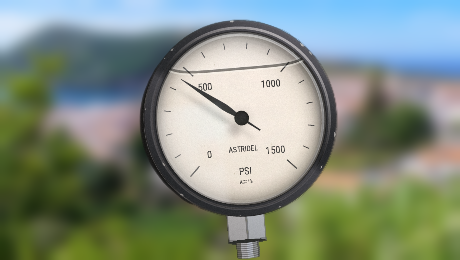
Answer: 450 psi
